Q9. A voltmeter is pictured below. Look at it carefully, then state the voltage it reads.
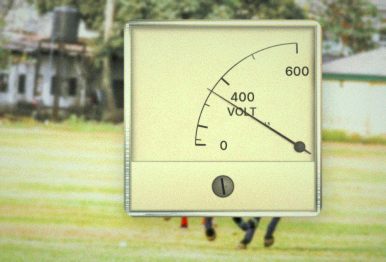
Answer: 350 V
